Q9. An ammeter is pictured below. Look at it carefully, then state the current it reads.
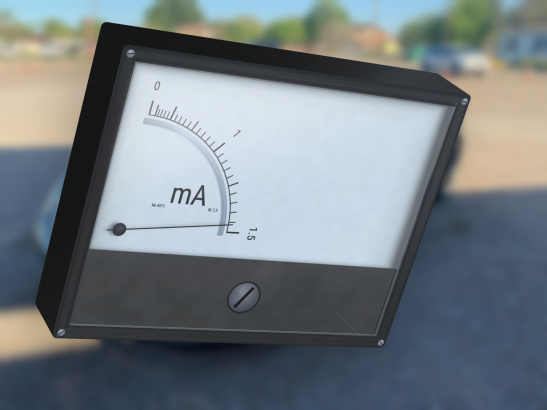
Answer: 1.45 mA
